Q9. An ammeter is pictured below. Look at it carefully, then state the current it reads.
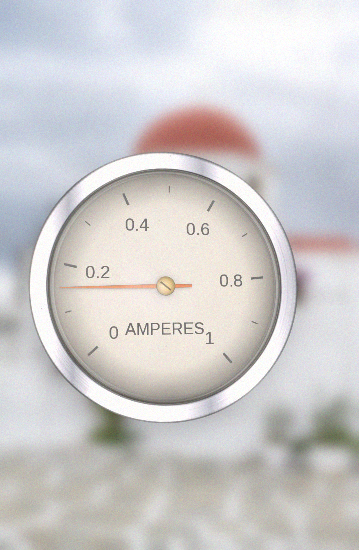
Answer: 0.15 A
